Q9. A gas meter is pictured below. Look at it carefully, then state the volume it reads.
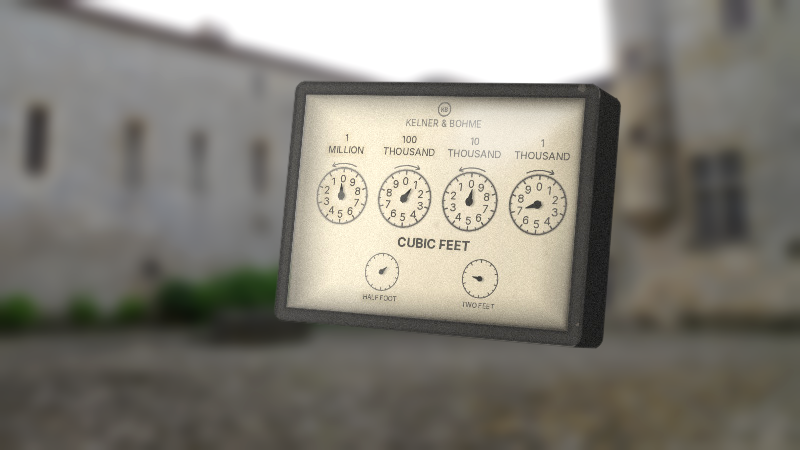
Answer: 9700 ft³
